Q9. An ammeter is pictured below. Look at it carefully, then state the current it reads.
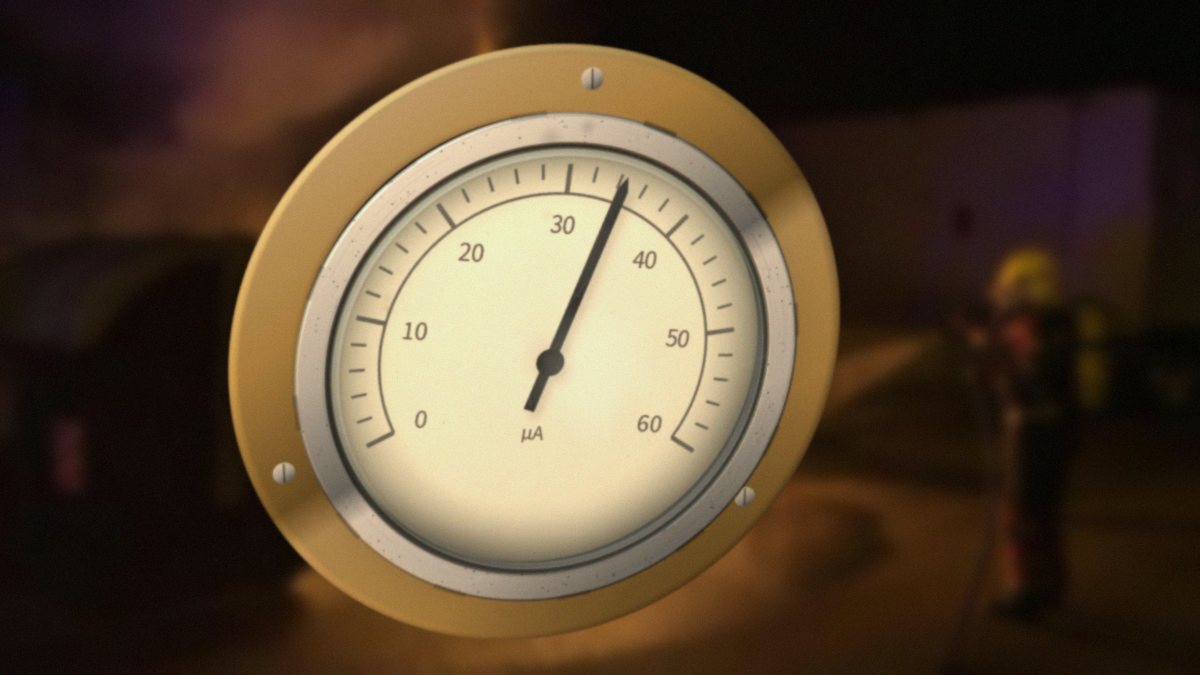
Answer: 34 µA
